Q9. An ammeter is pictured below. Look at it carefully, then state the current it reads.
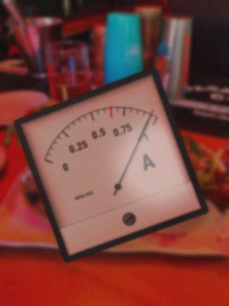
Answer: 0.95 A
